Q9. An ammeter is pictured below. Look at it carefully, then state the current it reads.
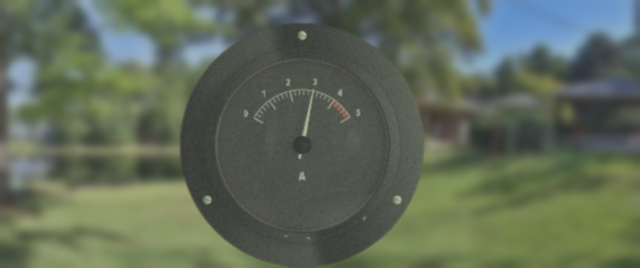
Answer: 3 A
